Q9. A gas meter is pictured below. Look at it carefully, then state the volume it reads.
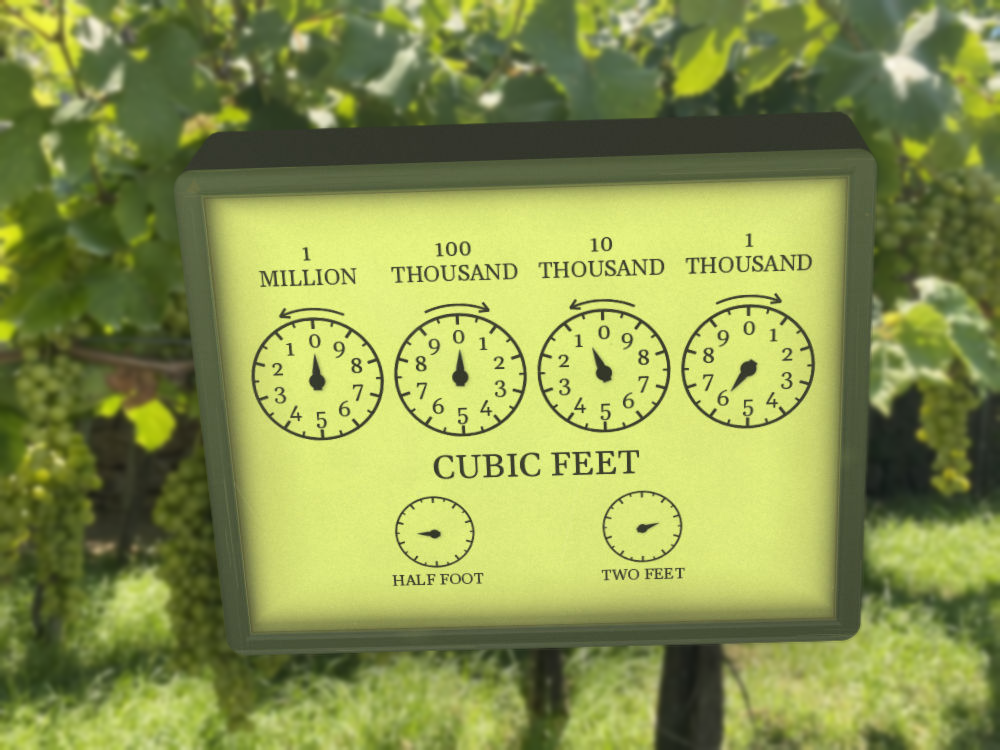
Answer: 600 ft³
